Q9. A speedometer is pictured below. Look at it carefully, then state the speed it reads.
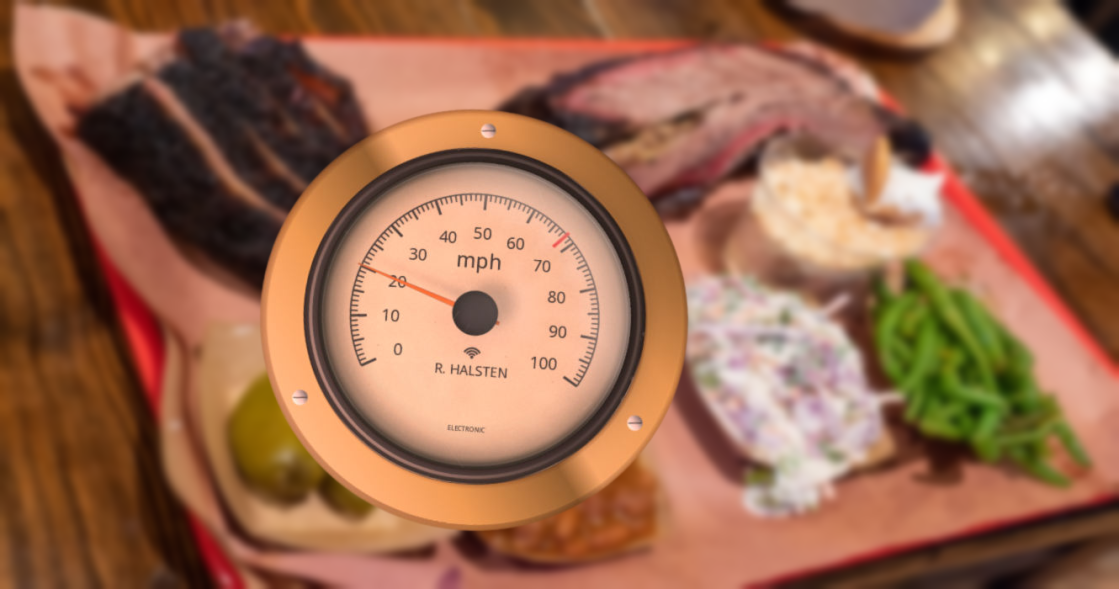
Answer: 20 mph
